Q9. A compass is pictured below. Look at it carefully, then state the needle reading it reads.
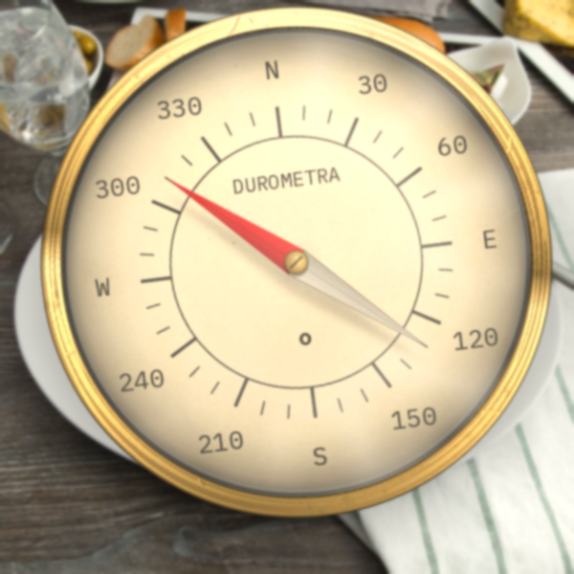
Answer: 310 °
